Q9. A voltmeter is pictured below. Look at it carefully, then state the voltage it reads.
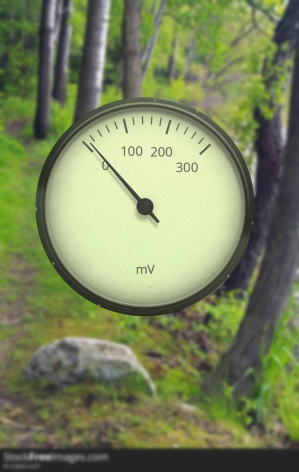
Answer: 10 mV
